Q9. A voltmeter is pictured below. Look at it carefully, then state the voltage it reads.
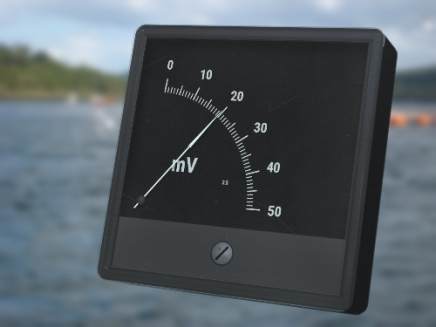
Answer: 20 mV
